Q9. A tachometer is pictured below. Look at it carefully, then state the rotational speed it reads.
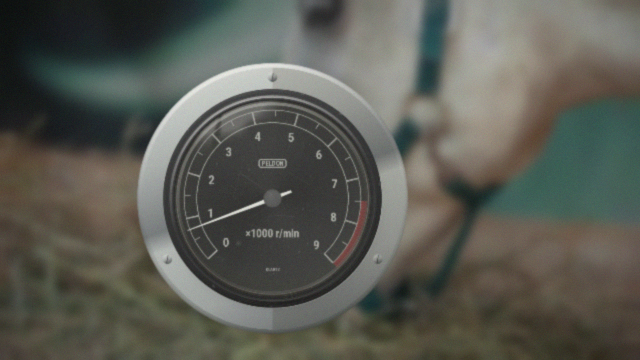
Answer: 750 rpm
